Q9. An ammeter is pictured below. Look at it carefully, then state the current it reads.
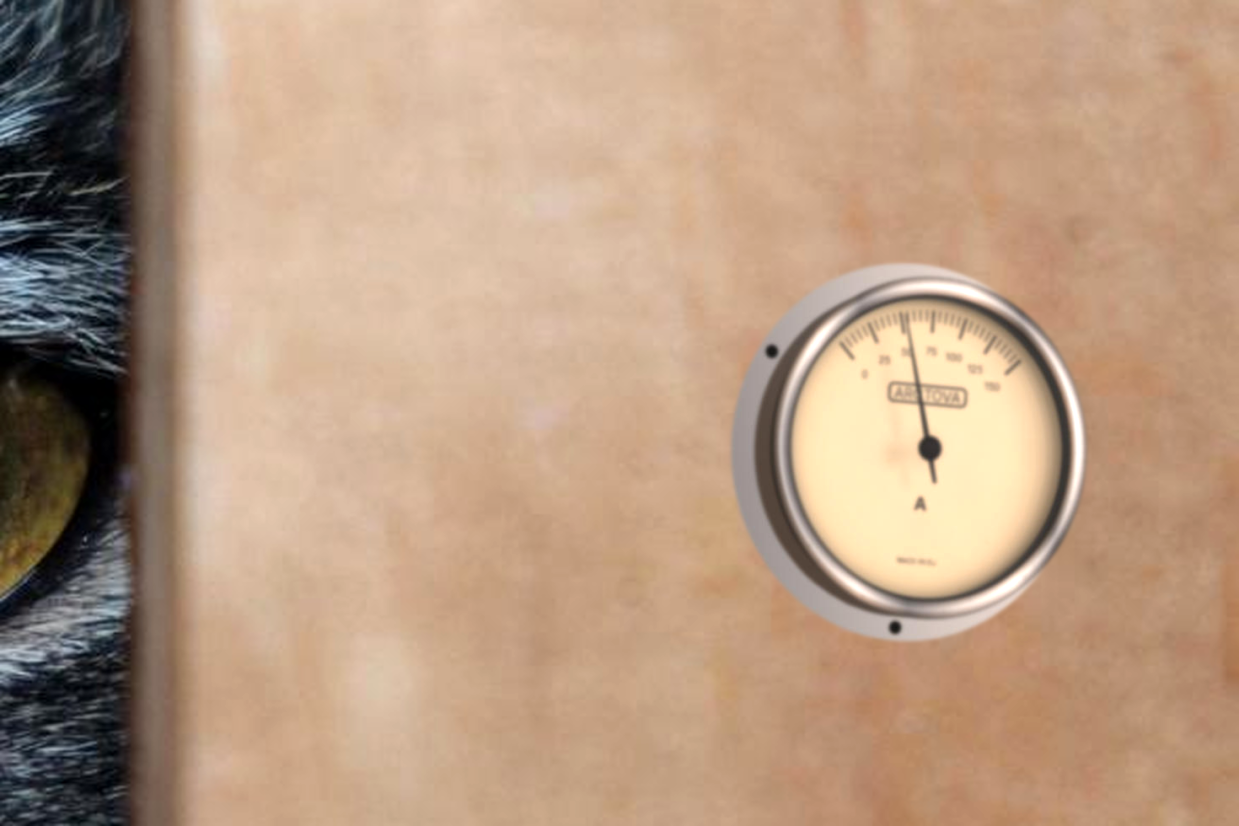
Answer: 50 A
